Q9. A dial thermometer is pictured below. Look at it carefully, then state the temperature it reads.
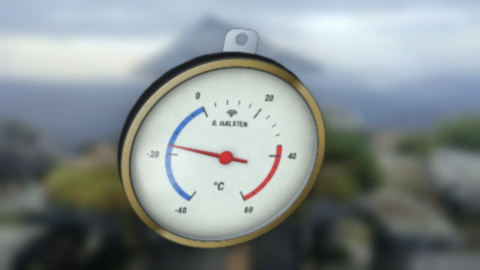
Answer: -16 °C
